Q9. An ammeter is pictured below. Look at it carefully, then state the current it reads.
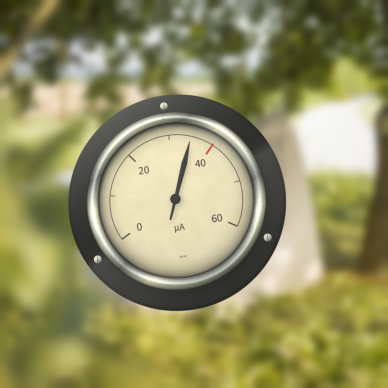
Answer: 35 µA
